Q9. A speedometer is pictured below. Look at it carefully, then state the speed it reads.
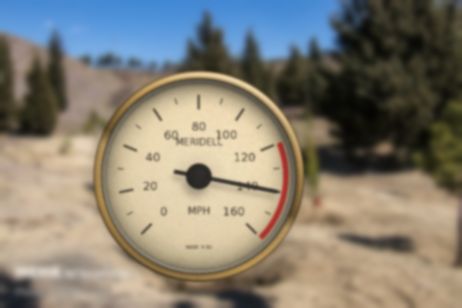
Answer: 140 mph
